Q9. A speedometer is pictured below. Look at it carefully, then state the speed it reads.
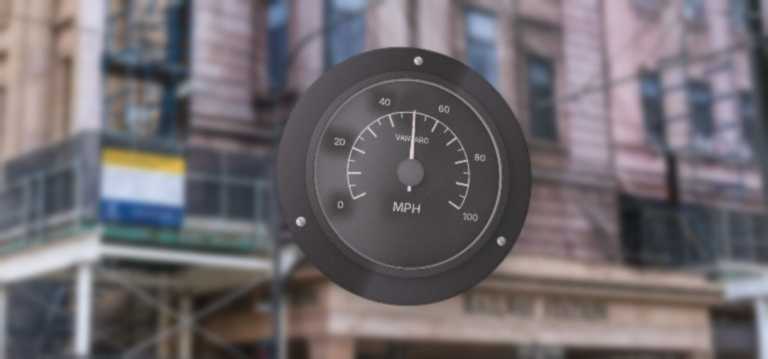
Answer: 50 mph
